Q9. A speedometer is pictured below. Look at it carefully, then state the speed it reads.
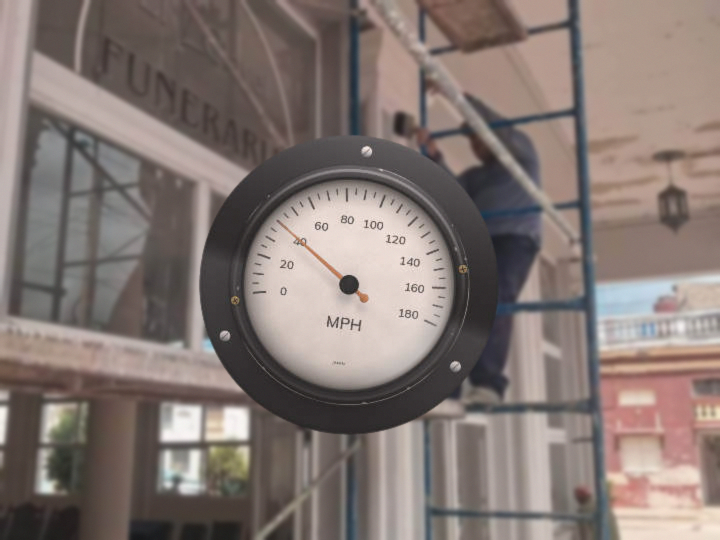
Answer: 40 mph
